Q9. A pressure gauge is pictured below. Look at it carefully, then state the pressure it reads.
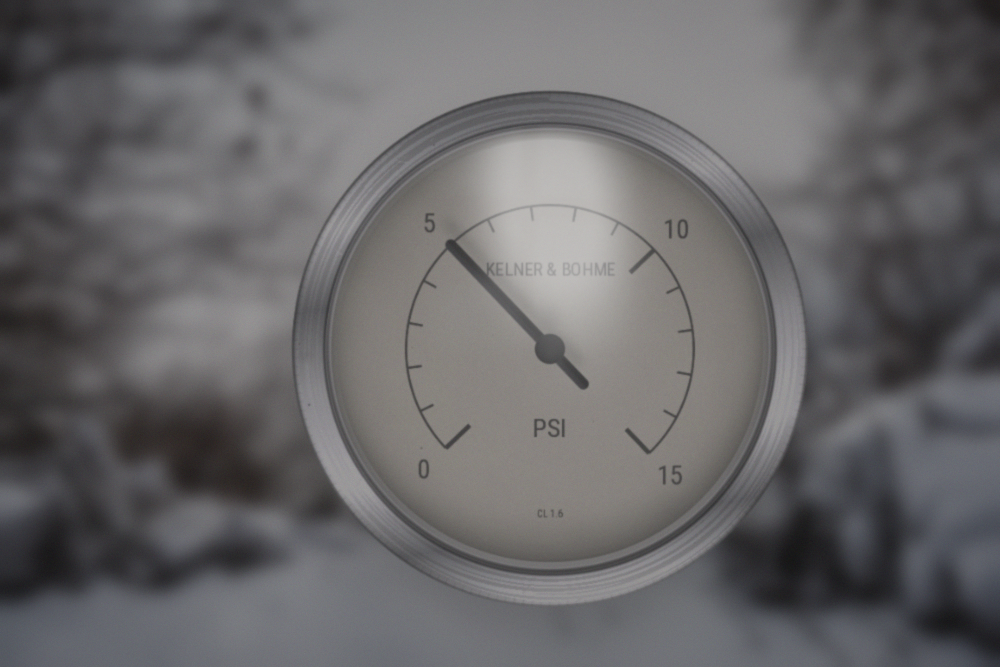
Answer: 5 psi
